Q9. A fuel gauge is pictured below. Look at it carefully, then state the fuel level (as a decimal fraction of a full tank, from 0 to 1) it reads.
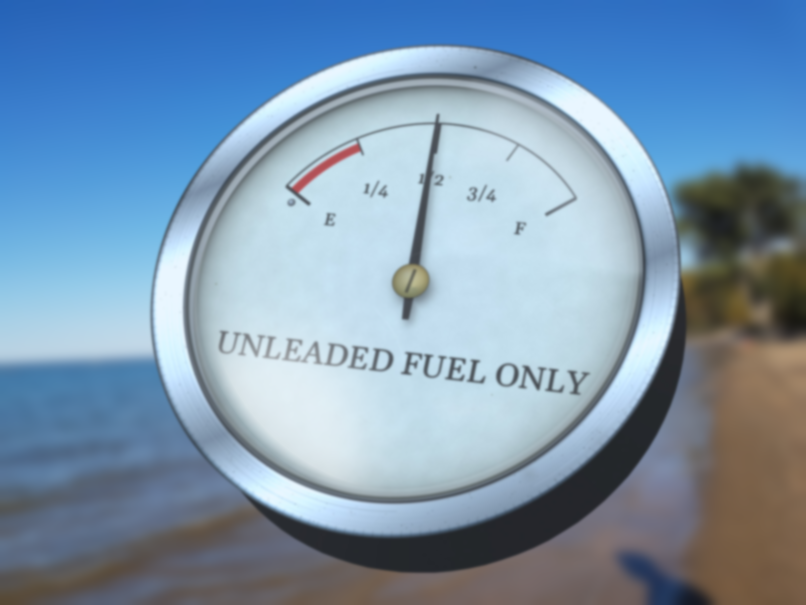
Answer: 0.5
